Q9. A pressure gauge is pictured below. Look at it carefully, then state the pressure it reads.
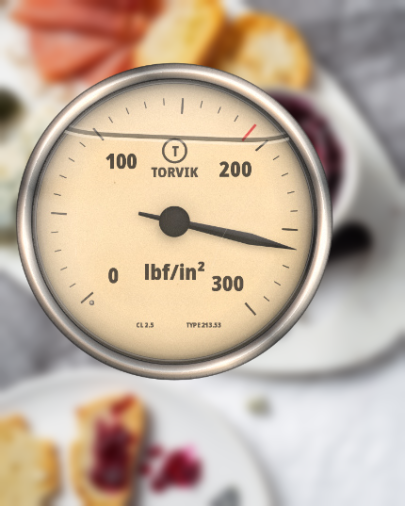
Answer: 260 psi
